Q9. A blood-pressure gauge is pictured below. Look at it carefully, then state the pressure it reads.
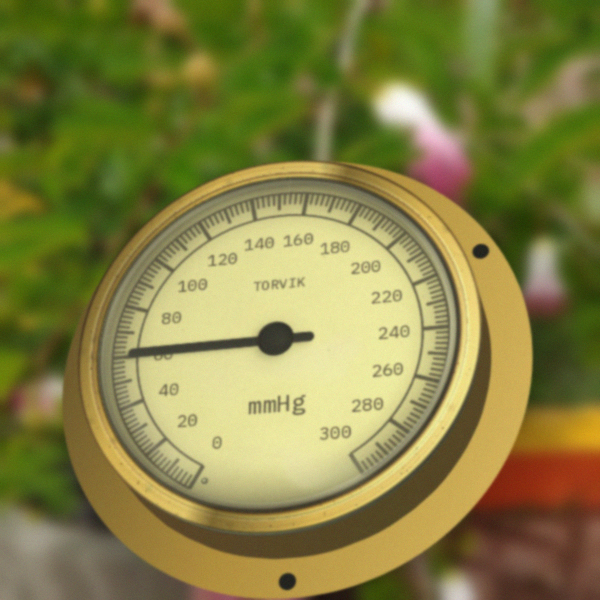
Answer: 60 mmHg
